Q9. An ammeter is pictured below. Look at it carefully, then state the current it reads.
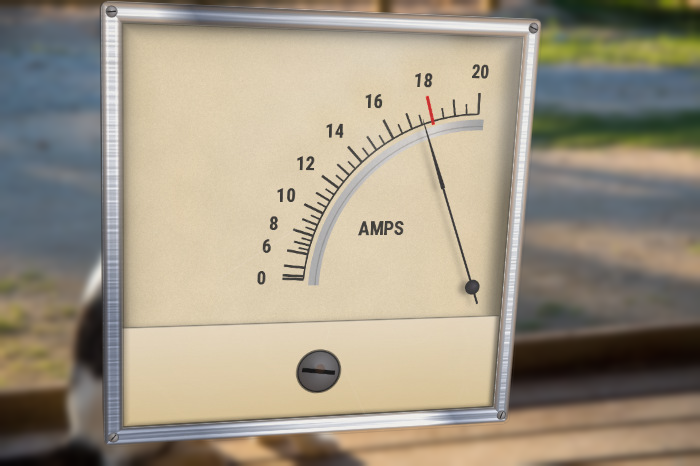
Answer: 17.5 A
